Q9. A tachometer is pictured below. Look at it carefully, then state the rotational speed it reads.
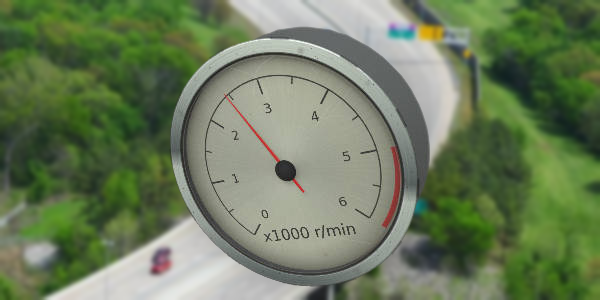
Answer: 2500 rpm
